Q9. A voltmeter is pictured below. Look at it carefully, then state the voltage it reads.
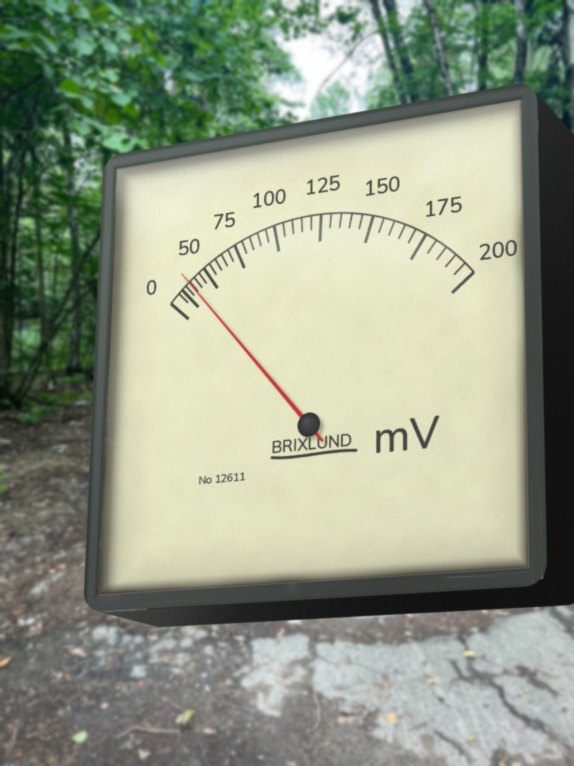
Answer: 35 mV
